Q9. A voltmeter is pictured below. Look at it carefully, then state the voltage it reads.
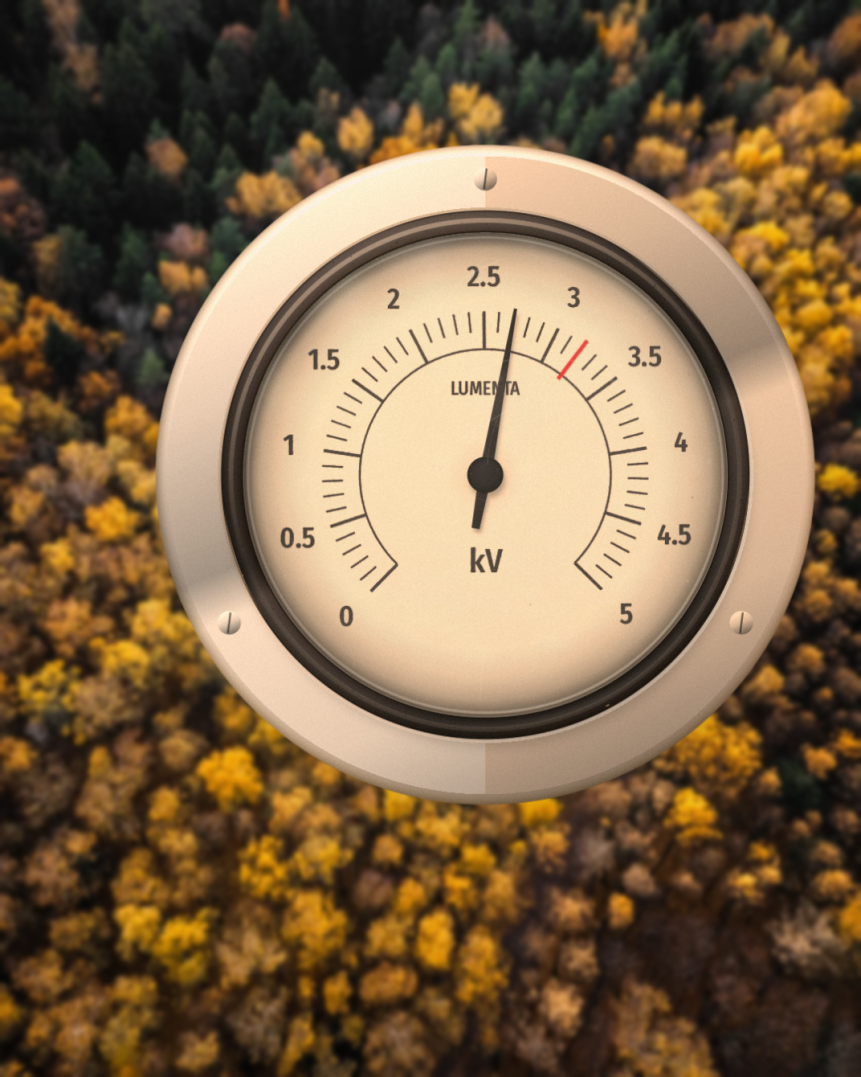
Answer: 2.7 kV
